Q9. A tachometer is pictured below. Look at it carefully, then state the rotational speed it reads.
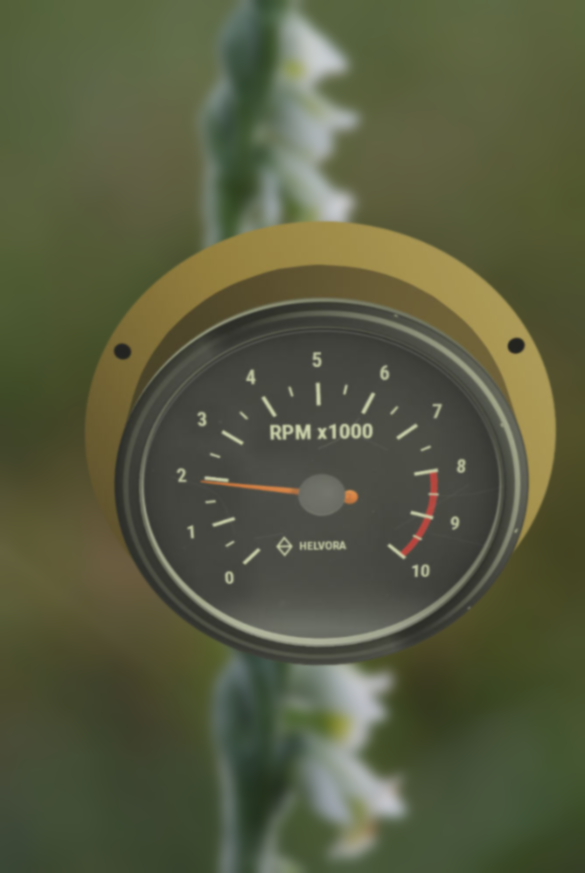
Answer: 2000 rpm
